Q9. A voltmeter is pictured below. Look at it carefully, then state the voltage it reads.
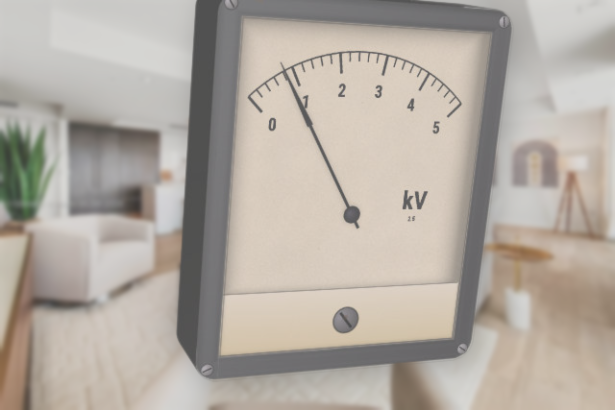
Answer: 0.8 kV
